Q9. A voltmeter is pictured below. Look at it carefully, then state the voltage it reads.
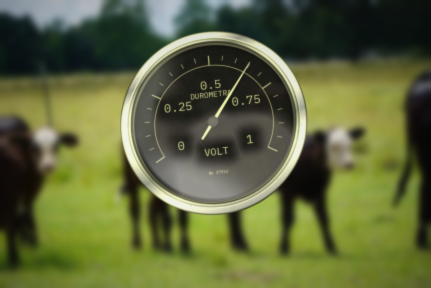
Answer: 0.65 V
